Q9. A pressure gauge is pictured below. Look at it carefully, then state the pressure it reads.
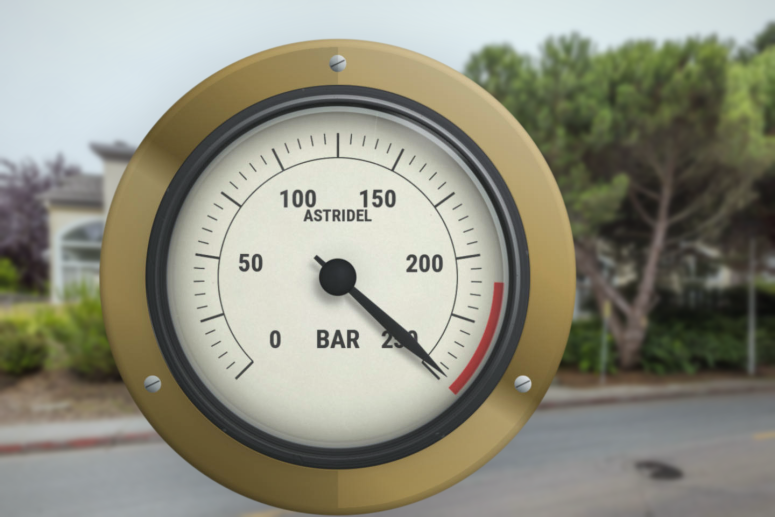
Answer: 247.5 bar
